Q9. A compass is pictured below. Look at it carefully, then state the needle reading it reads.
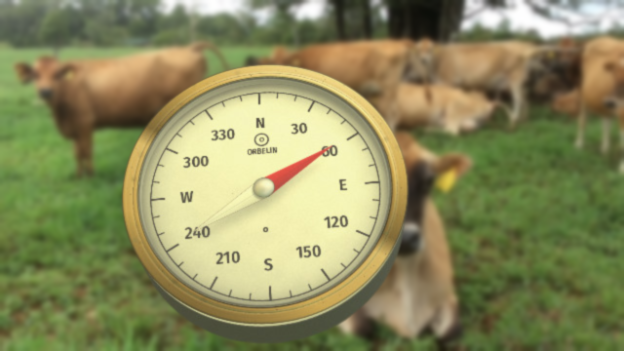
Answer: 60 °
